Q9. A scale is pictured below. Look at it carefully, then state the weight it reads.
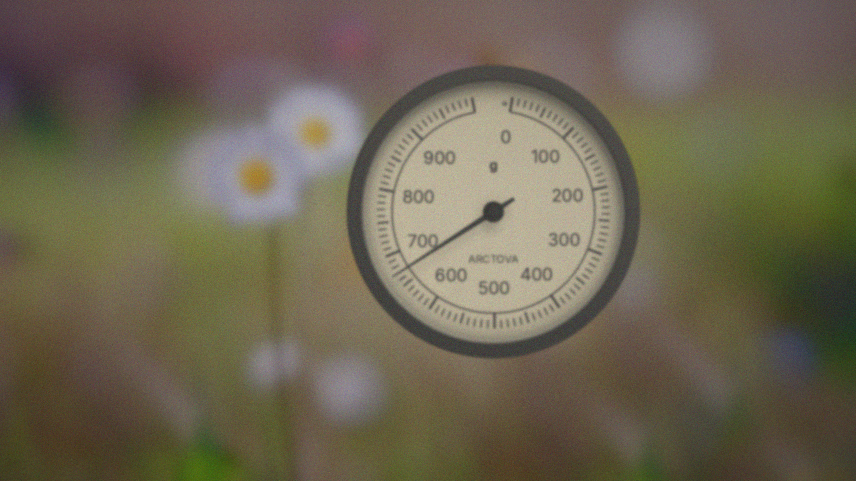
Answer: 670 g
